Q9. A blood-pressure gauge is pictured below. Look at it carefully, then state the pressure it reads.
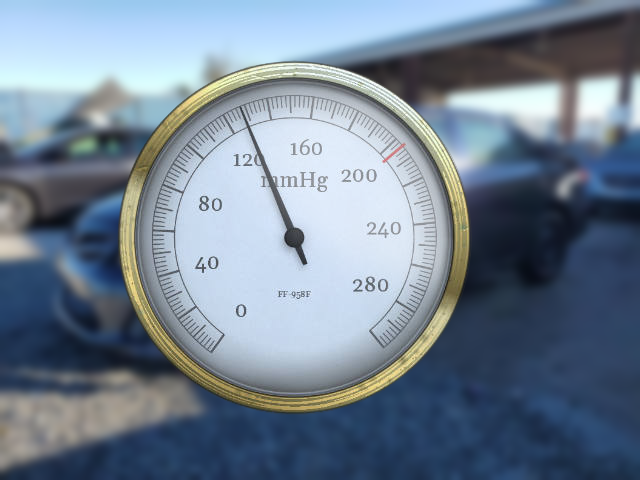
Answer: 128 mmHg
